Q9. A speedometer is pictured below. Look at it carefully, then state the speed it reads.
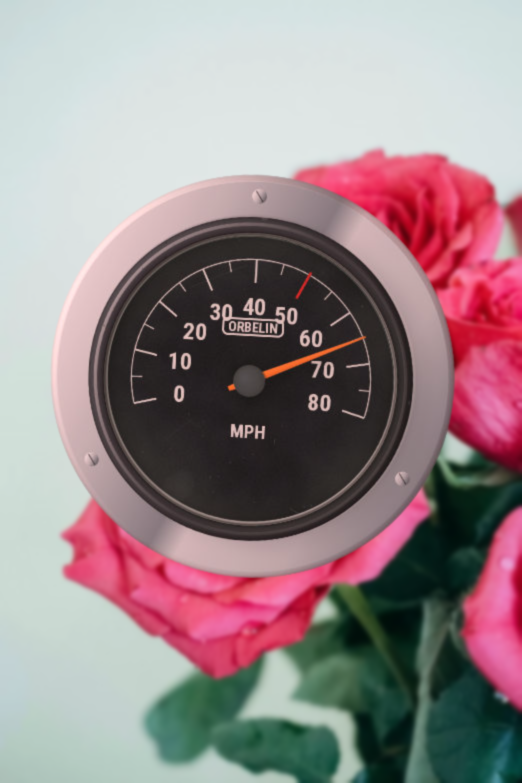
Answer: 65 mph
